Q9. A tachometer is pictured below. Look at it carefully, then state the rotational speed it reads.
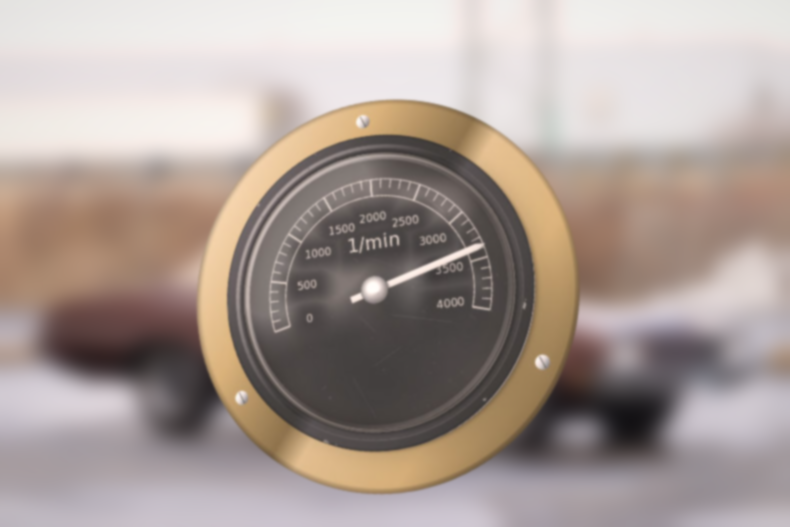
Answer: 3400 rpm
